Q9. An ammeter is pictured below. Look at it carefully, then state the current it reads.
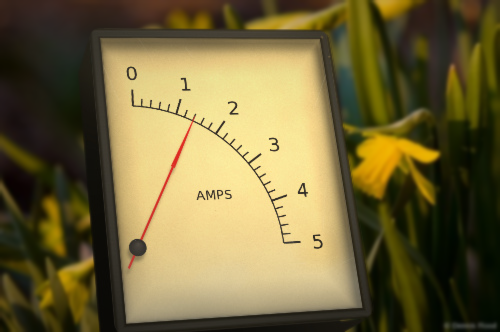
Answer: 1.4 A
